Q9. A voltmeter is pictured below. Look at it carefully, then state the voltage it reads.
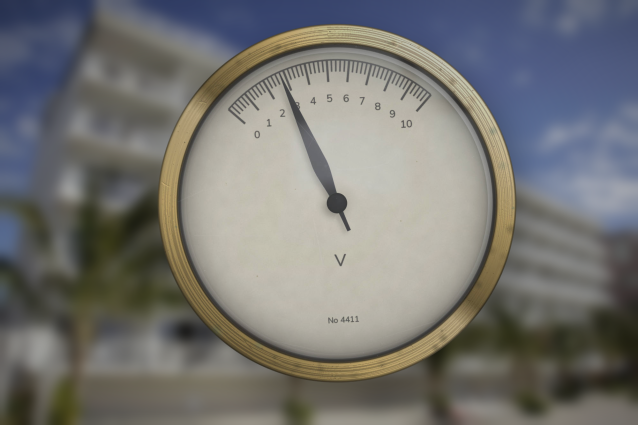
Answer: 2.8 V
